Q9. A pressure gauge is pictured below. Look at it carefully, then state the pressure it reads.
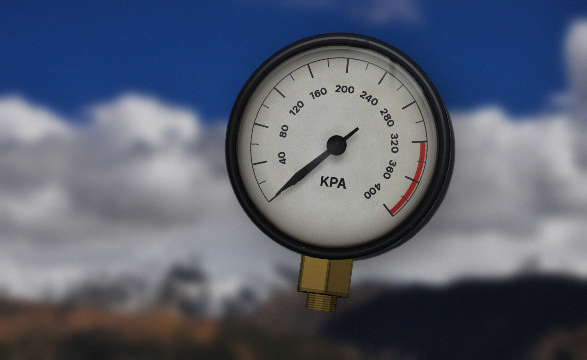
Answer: 0 kPa
